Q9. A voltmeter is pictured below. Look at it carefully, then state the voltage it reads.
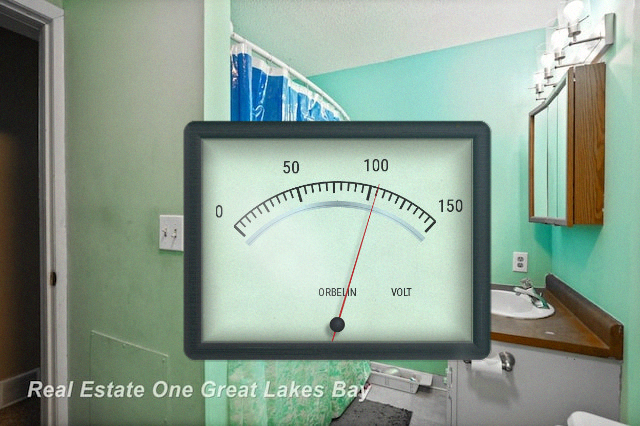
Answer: 105 V
